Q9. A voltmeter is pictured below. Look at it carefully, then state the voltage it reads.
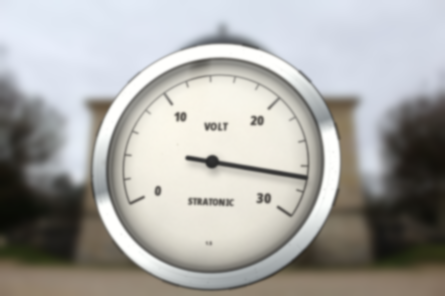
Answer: 27 V
